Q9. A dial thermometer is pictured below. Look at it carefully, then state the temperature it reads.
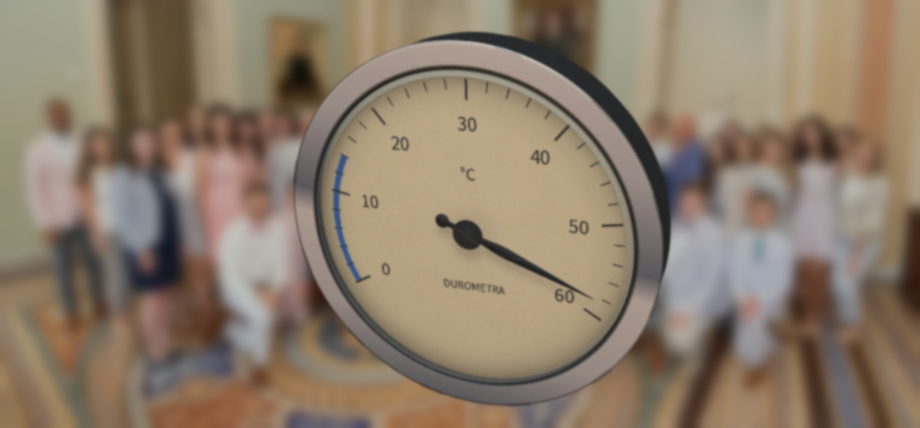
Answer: 58 °C
